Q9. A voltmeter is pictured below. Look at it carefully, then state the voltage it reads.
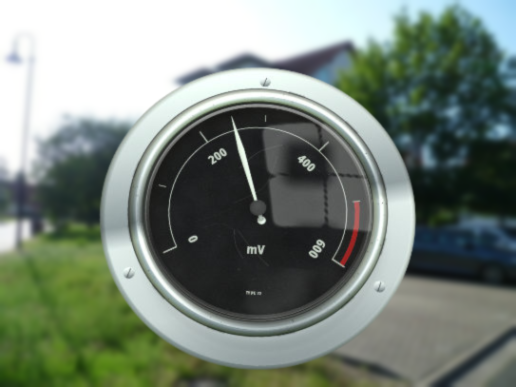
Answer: 250 mV
